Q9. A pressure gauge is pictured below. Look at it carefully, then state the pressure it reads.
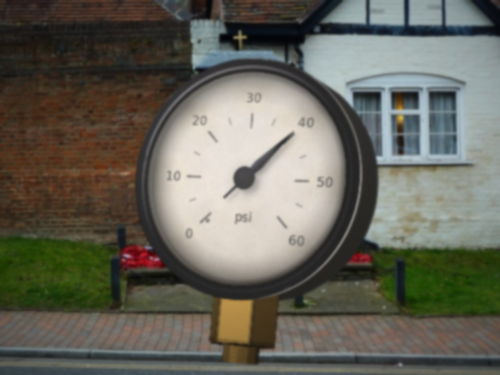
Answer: 40 psi
